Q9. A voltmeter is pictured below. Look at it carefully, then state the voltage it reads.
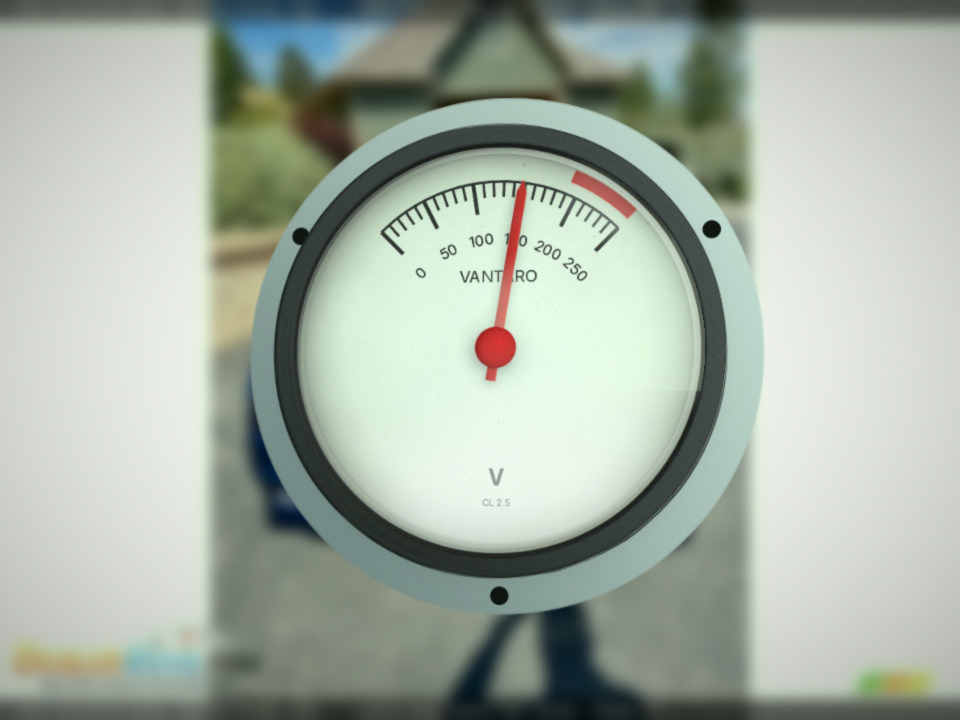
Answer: 150 V
